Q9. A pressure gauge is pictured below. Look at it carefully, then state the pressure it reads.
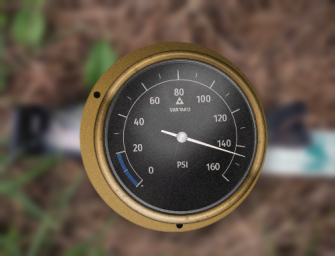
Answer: 145 psi
